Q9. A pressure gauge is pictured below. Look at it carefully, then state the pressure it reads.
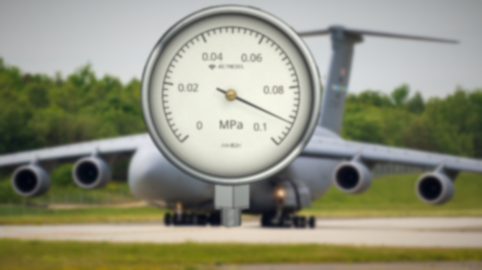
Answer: 0.092 MPa
